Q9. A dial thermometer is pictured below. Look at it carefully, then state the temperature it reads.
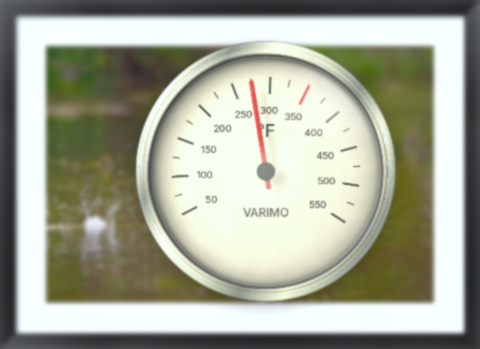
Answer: 275 °F
